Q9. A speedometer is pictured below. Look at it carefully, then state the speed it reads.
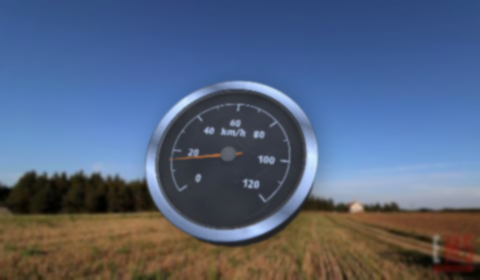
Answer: 15 km/h
